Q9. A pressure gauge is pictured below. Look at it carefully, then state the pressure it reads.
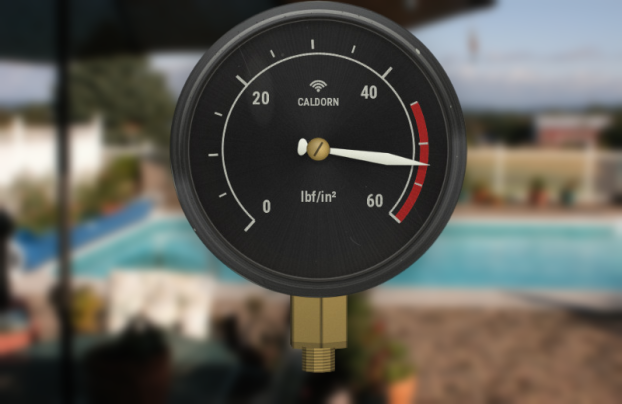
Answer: 52.5 psi
